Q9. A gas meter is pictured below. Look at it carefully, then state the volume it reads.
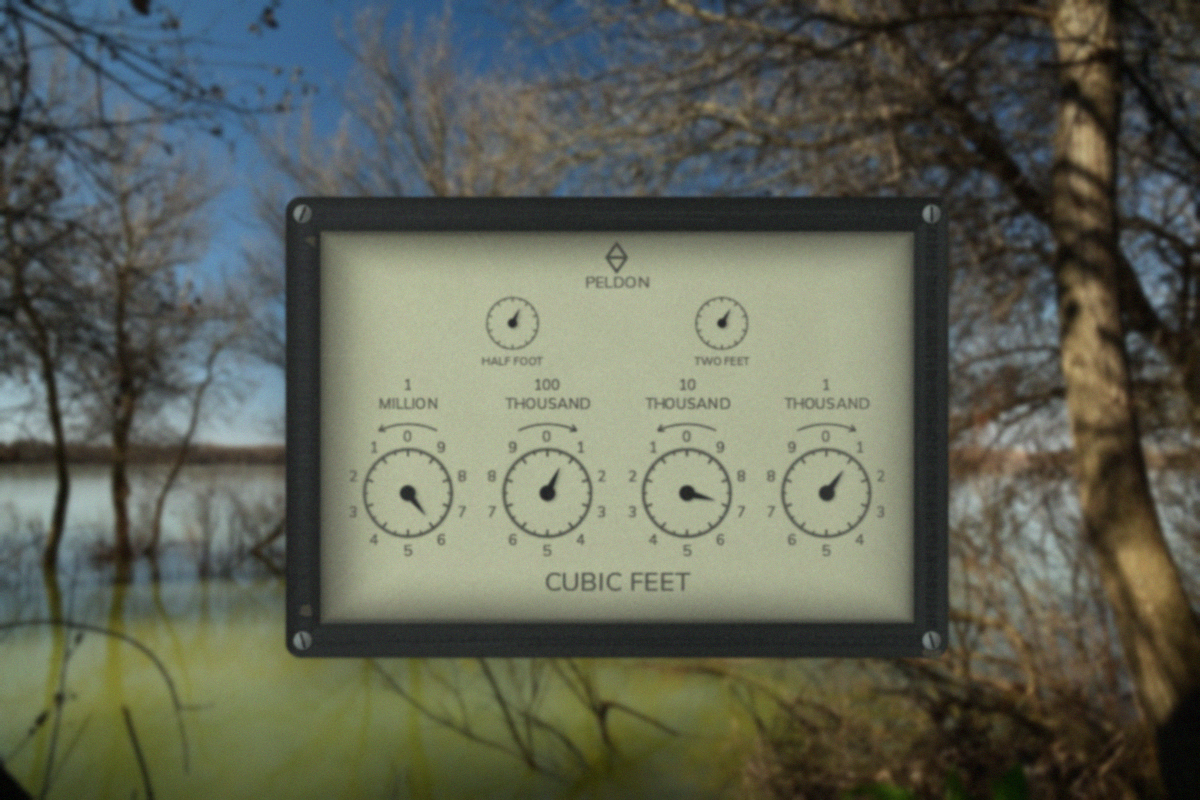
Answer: 607100 ft³
